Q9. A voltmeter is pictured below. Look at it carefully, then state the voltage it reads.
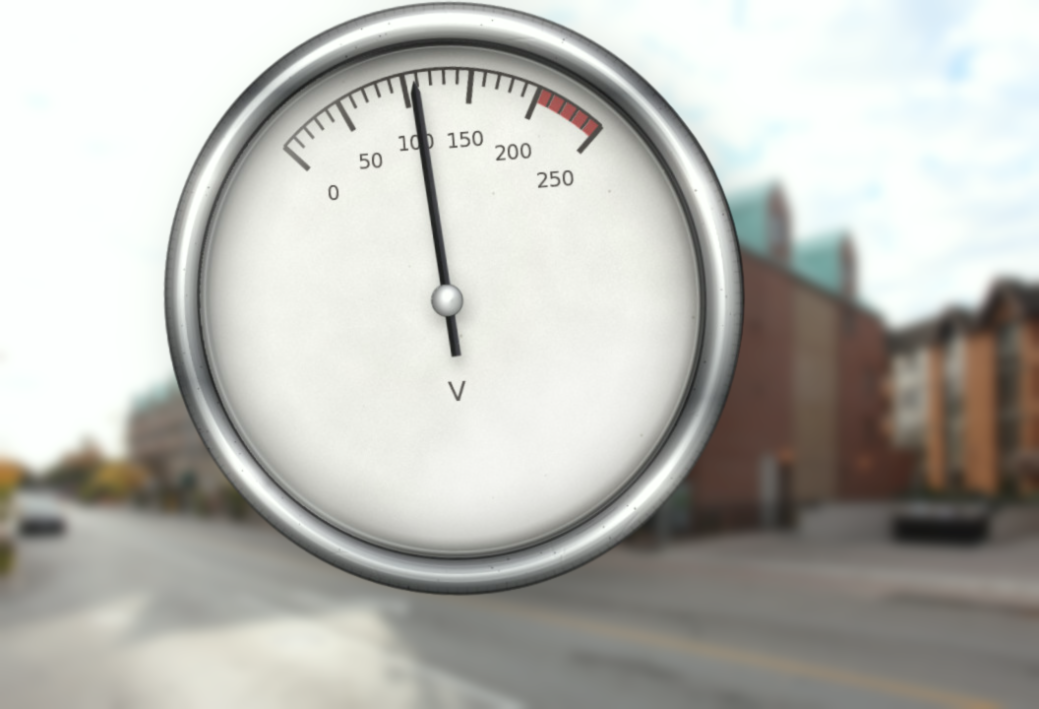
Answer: 110 V
